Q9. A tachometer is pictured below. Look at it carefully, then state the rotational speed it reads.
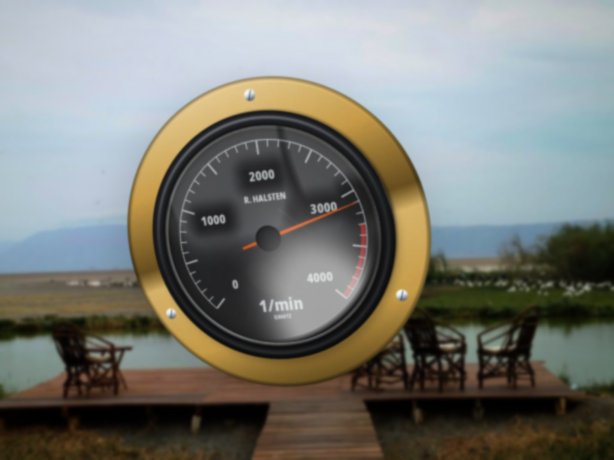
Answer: 3100 rpm
